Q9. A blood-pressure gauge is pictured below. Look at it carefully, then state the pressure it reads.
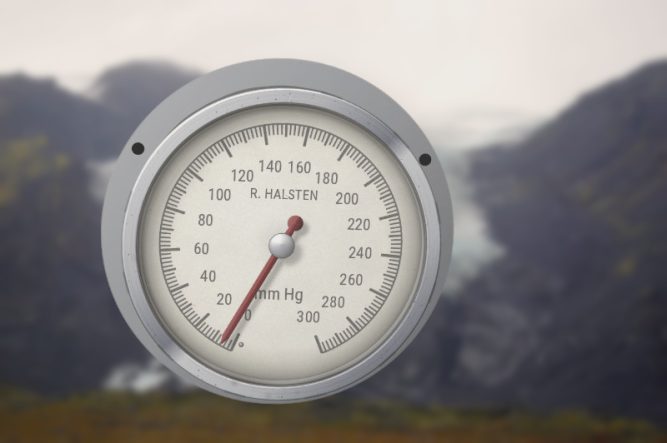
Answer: 6 mmHg
